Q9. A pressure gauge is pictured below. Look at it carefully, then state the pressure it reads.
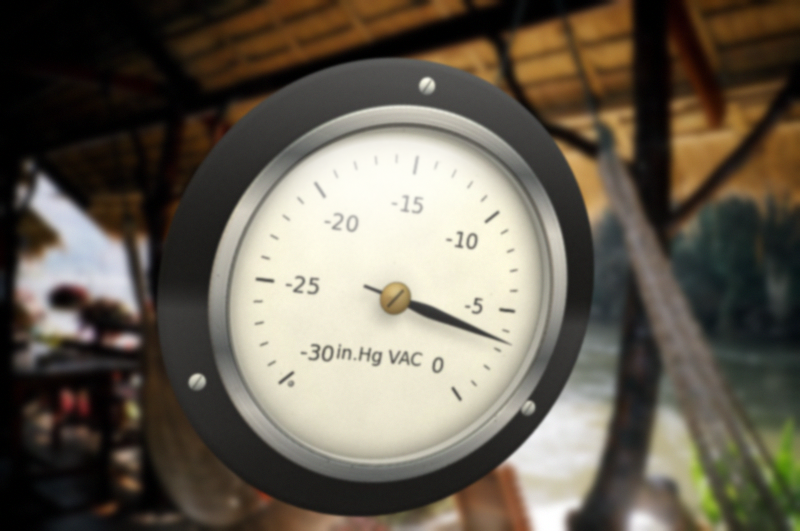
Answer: -3.5 inHg
